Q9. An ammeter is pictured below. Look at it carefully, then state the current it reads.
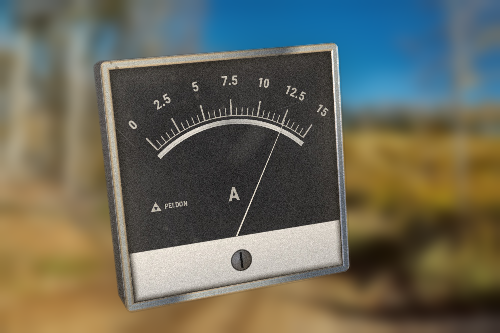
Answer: 12.5 A
